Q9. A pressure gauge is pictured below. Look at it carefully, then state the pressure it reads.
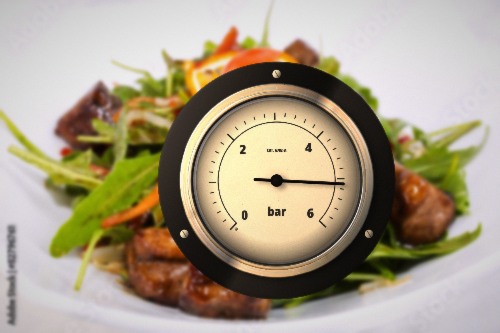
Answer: 5.1 bar
